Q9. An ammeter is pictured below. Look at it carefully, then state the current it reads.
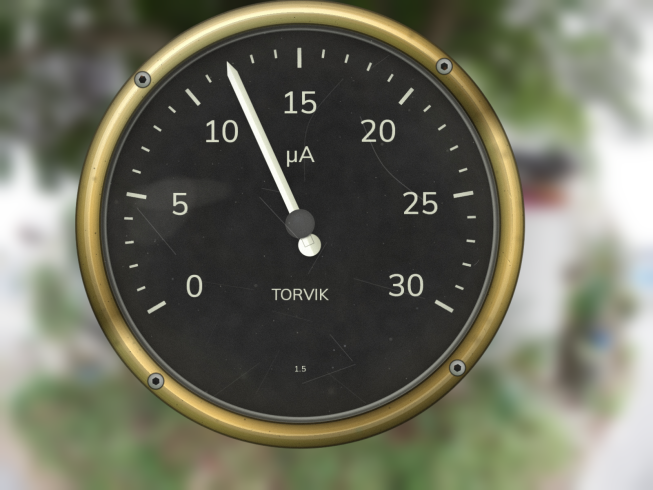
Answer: 12 µA
